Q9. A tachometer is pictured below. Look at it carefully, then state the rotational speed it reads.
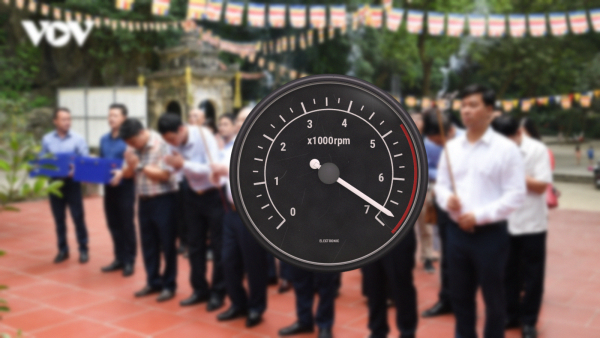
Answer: 6750 rpm
